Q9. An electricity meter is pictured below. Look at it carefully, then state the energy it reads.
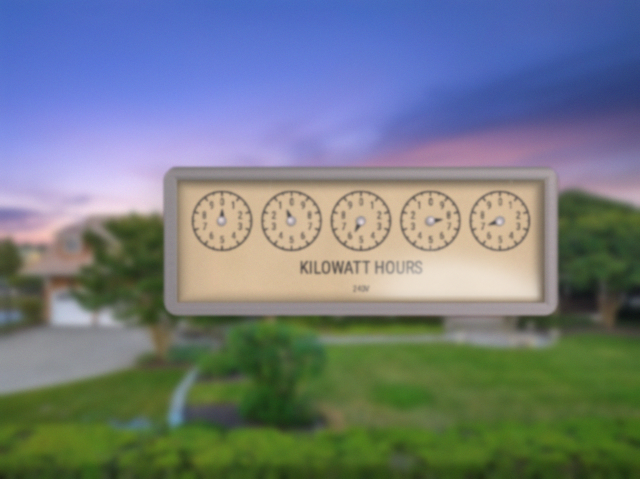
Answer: 577 kWh
